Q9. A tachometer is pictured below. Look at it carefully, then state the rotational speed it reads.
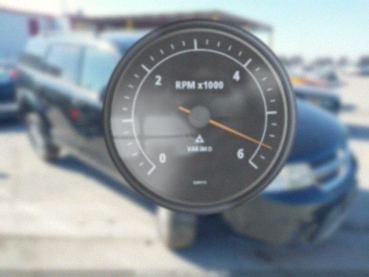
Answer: 5600 rpm
